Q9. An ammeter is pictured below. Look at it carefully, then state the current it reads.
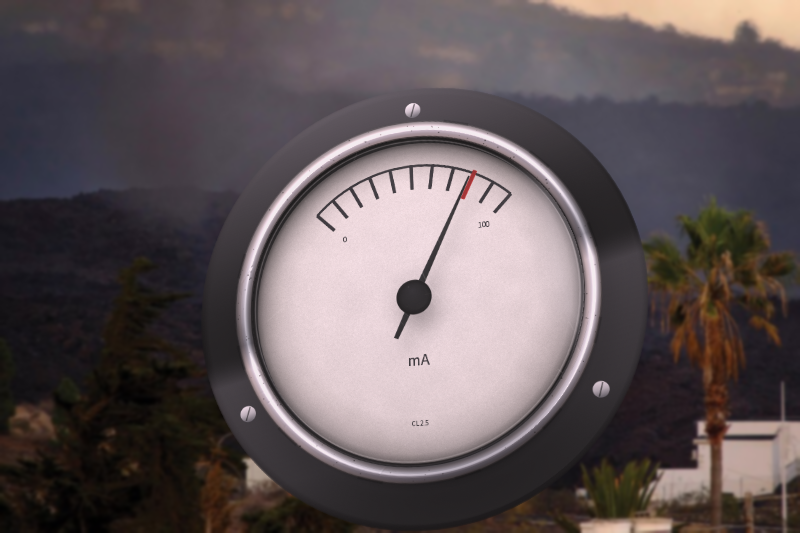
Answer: 80 mA
